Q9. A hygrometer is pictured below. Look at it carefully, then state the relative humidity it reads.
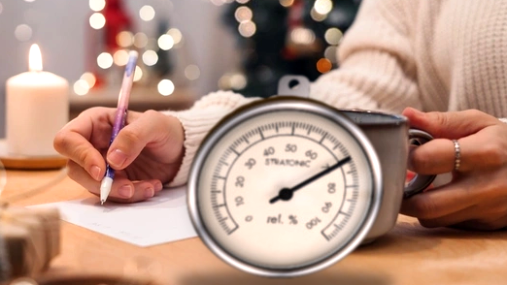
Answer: 70 %
